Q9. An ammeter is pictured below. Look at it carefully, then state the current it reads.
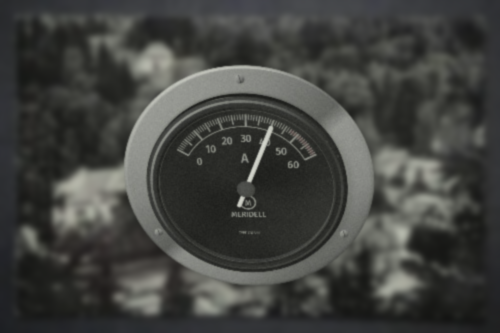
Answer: 40 A
